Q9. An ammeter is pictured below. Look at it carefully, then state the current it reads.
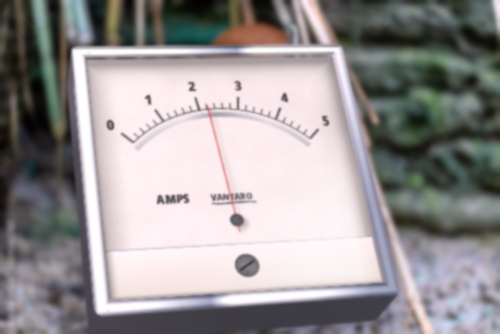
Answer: 2.2 A
